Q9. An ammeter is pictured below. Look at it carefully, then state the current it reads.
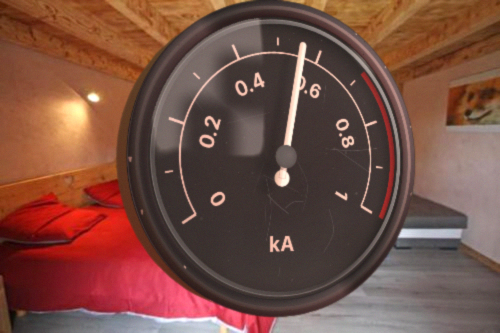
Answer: 0.55 kA
